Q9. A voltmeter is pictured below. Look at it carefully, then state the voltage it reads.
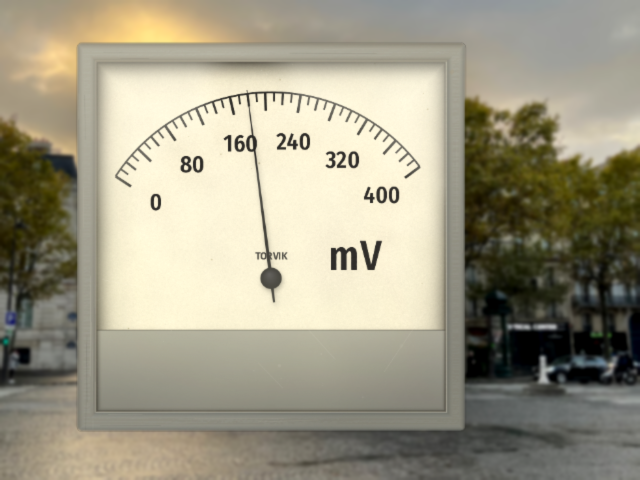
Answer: 180 mV
